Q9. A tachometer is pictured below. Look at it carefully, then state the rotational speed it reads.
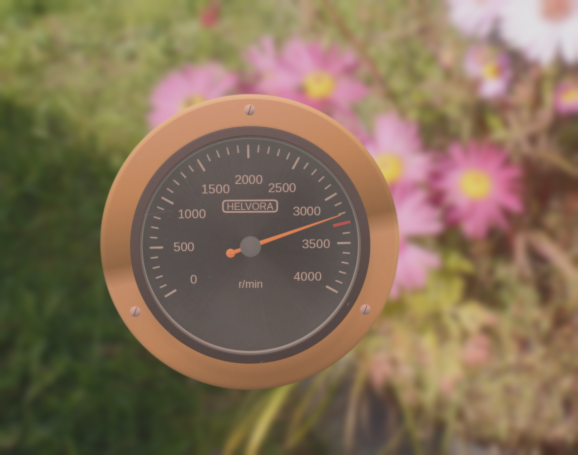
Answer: 3200 rpm
